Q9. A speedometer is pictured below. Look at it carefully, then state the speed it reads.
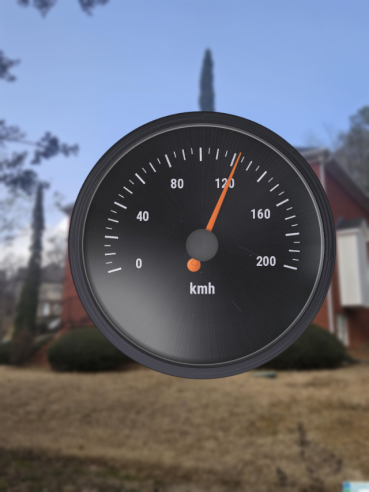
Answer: 122.5 km/h
